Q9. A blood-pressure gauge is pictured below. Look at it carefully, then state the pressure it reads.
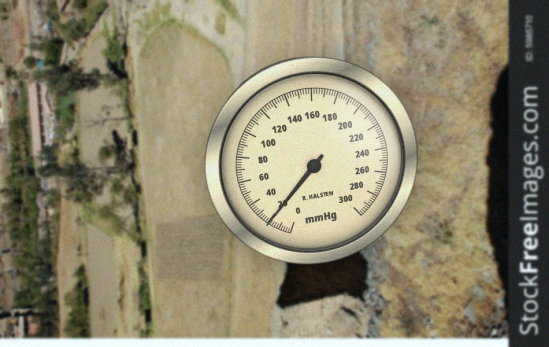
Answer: 20 mmHg
